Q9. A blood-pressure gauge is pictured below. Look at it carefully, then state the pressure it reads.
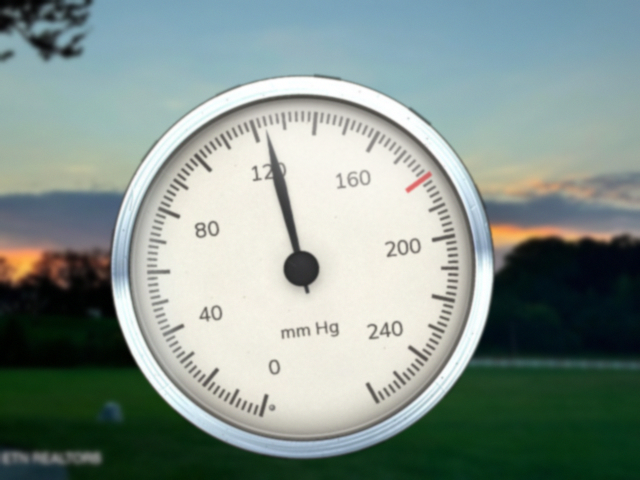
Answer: 124 mmHg
